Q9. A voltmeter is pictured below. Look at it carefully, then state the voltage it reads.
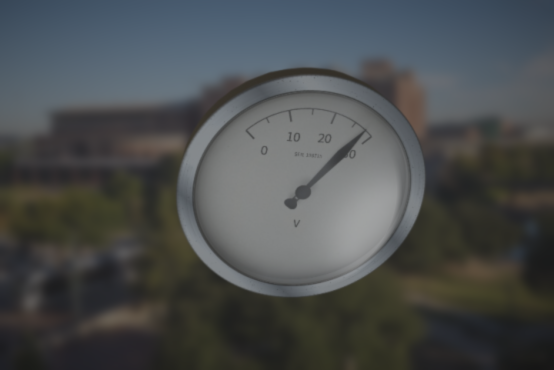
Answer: 27.5 V
